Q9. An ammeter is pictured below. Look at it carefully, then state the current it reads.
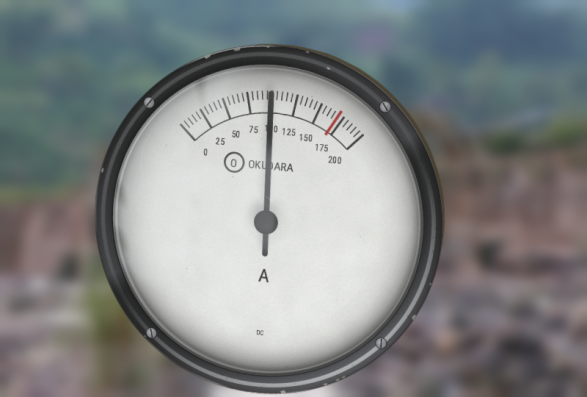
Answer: 100 A
